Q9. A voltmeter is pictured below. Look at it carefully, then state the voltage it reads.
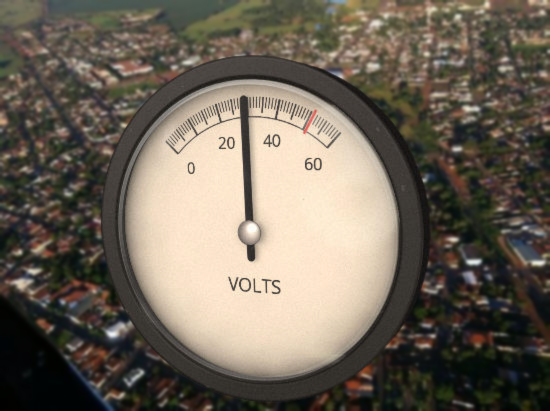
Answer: 30 V
